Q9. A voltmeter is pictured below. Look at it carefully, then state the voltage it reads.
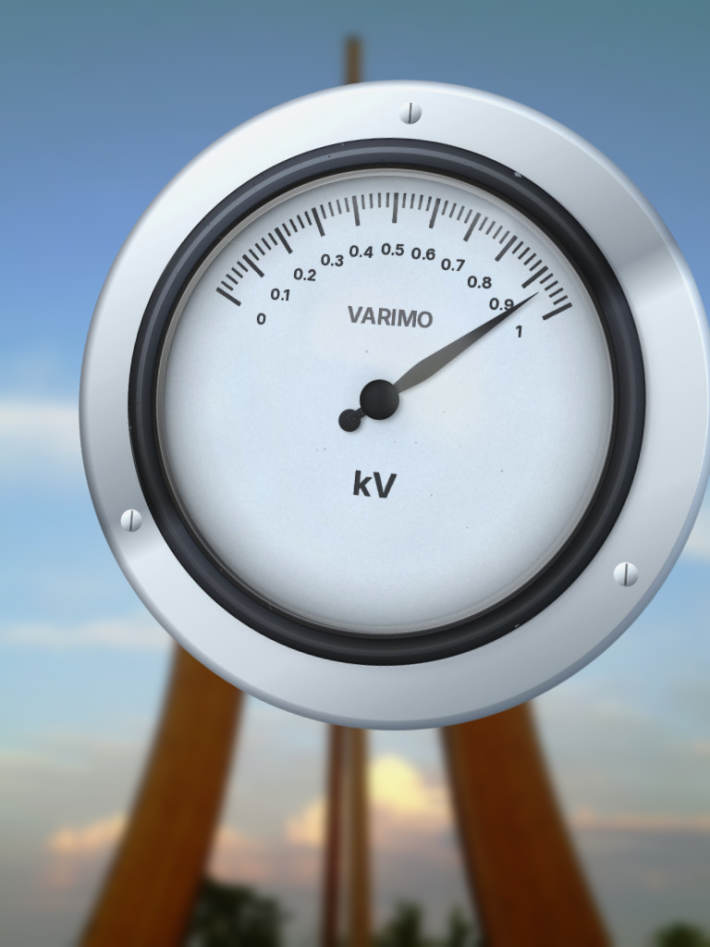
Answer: 0.94 kV
